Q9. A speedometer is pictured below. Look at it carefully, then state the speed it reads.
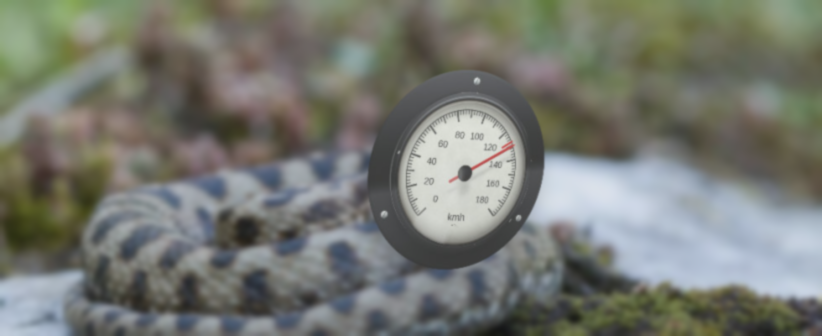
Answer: 130 km/h
